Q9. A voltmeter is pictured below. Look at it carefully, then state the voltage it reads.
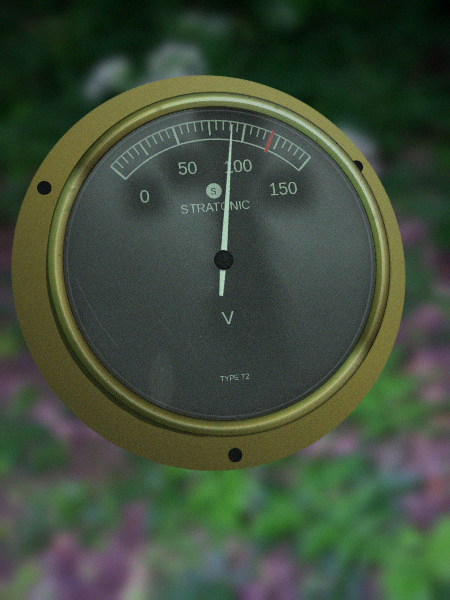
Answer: 90 V
